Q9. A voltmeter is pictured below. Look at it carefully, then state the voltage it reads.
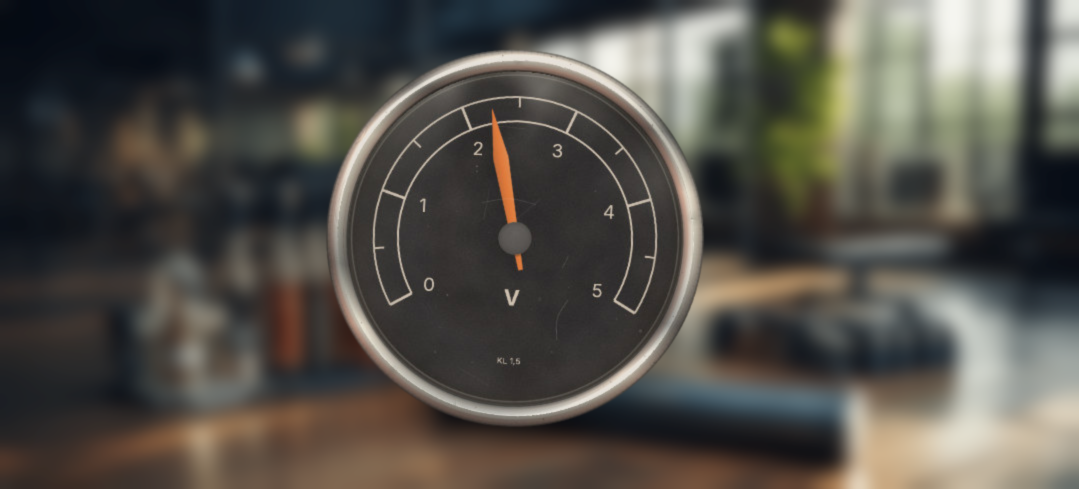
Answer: 2.25 V
